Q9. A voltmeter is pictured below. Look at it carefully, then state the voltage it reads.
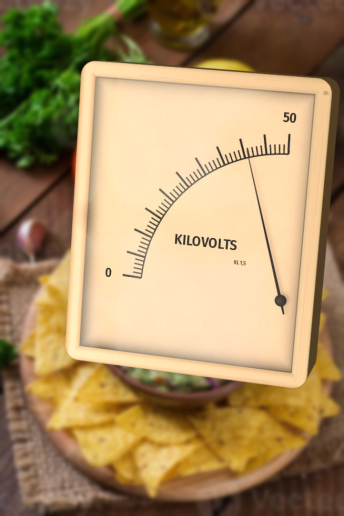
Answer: 41 kV
